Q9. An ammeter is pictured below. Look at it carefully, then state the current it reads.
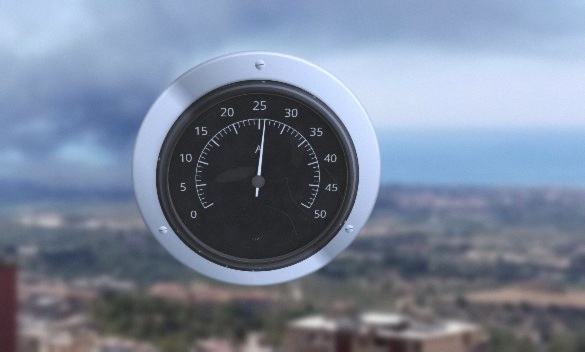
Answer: 26 A
